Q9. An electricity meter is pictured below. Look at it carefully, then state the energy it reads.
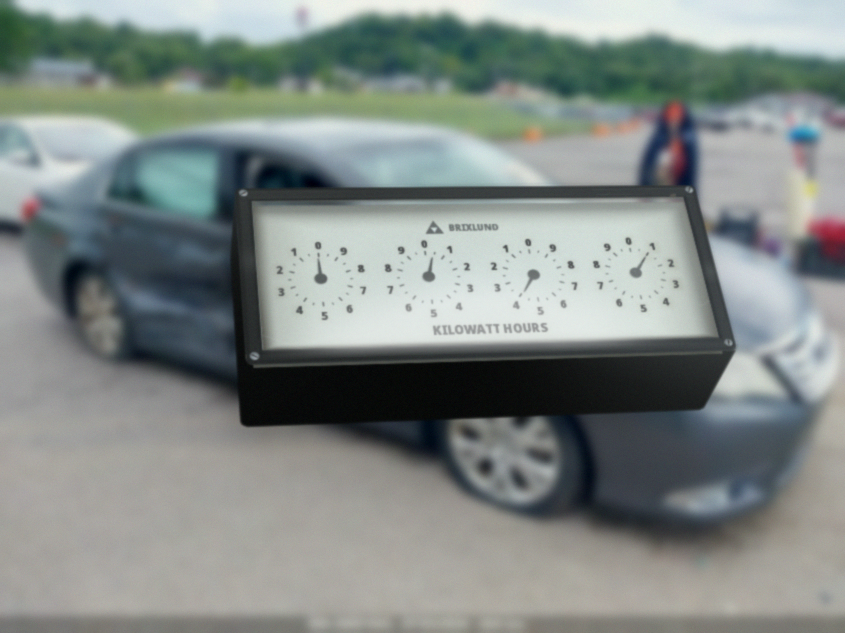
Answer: 41 kWh
